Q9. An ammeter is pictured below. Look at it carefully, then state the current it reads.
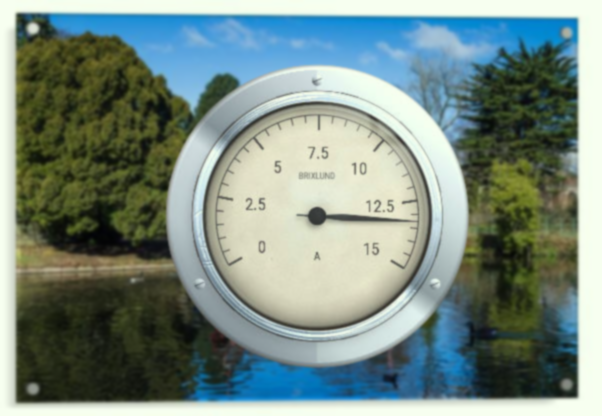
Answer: 13.25 A
